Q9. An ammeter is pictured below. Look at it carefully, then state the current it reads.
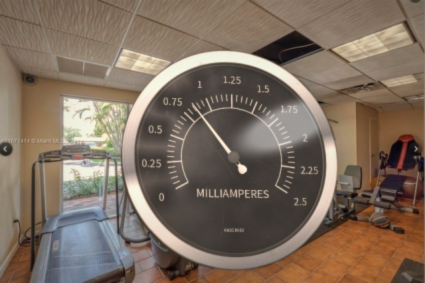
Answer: 0.85 mA
